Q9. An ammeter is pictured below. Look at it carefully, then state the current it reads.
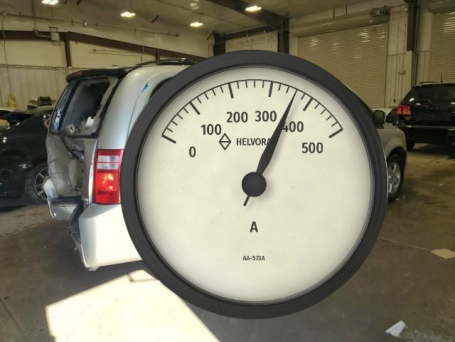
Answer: 360 A
